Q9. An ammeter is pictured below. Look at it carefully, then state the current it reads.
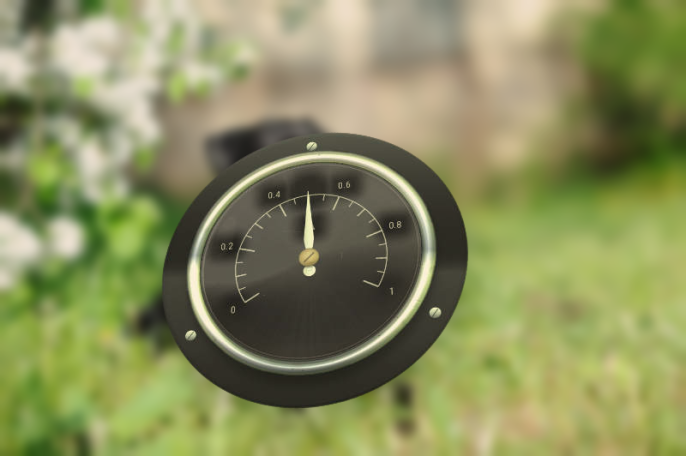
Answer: 0.5 A
